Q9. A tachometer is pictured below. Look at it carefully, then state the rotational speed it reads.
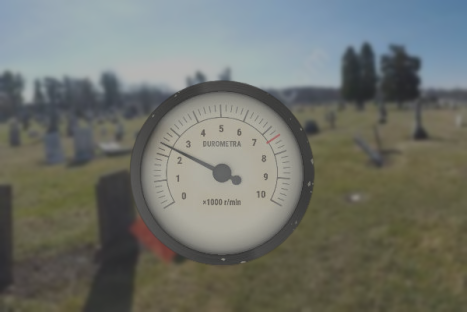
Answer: 2400 rpm
